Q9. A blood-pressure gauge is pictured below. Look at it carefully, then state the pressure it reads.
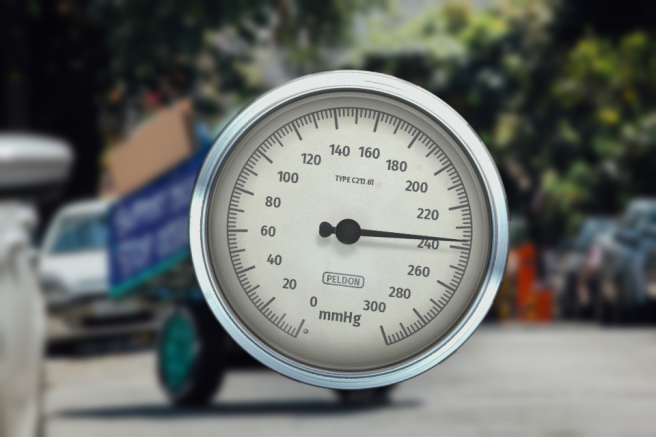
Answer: 236 mmHg
